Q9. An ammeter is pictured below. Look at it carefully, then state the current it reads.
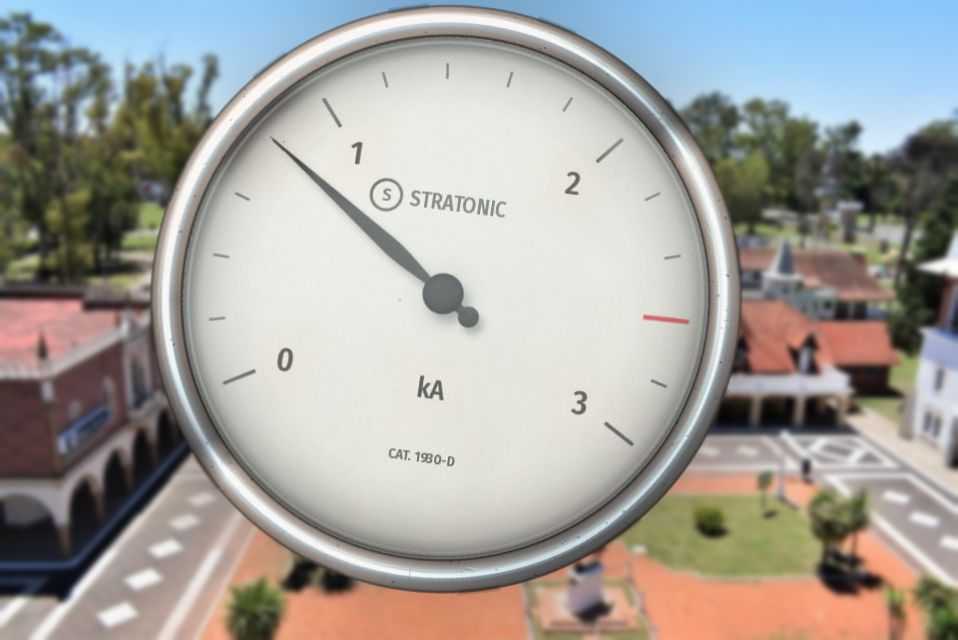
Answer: 0.8 kA
